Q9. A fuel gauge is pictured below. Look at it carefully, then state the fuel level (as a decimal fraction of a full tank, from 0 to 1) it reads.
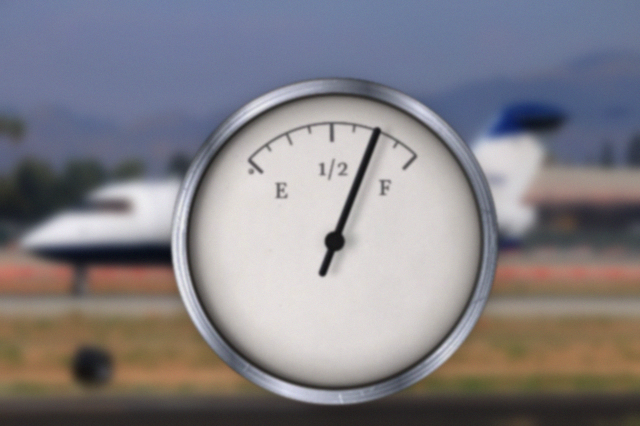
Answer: 0.75
